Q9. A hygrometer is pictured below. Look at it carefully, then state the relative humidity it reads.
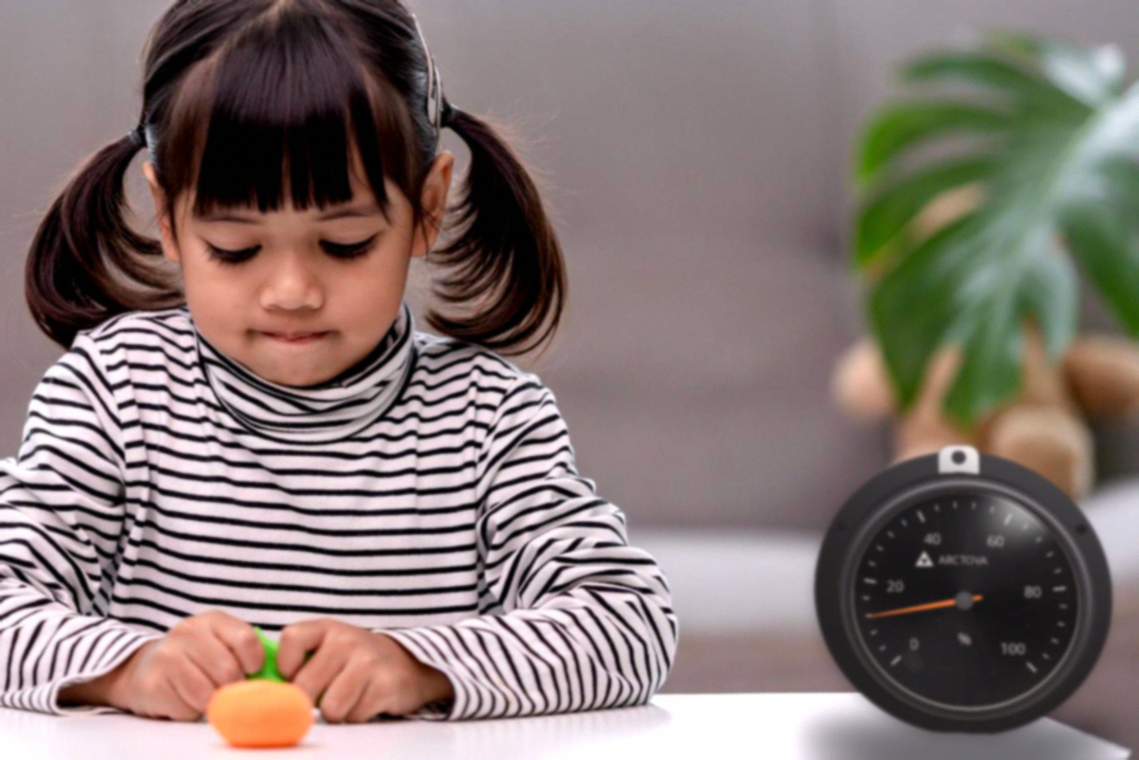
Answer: 12 %
